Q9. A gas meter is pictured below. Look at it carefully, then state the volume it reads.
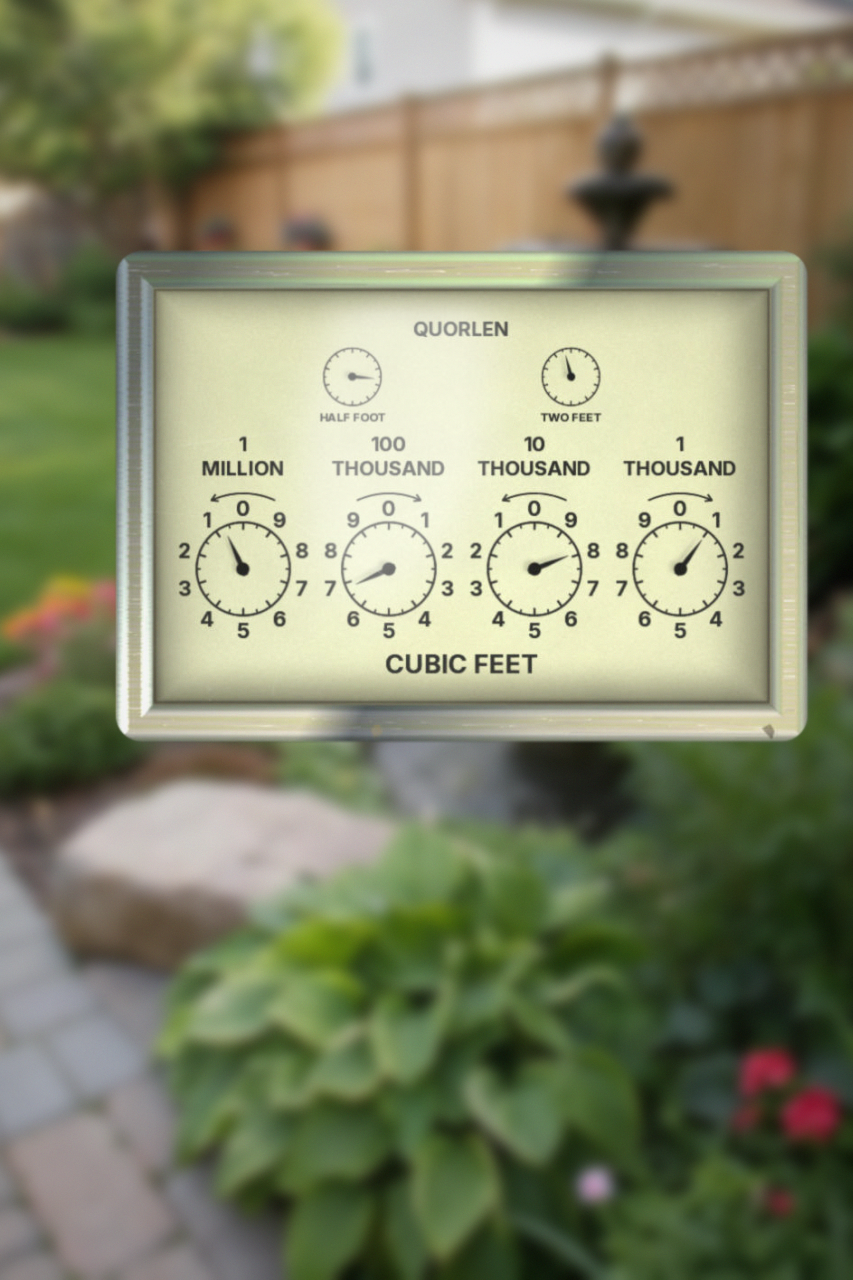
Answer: 68100 ft³
